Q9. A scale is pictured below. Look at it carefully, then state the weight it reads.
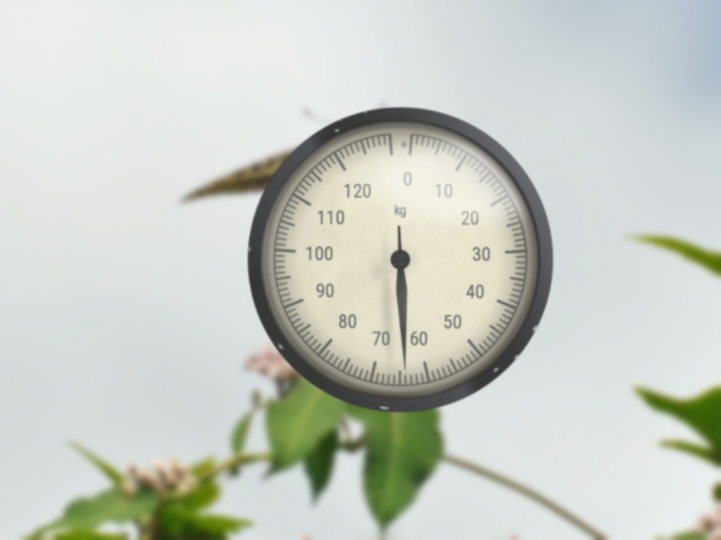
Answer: 64 kg
